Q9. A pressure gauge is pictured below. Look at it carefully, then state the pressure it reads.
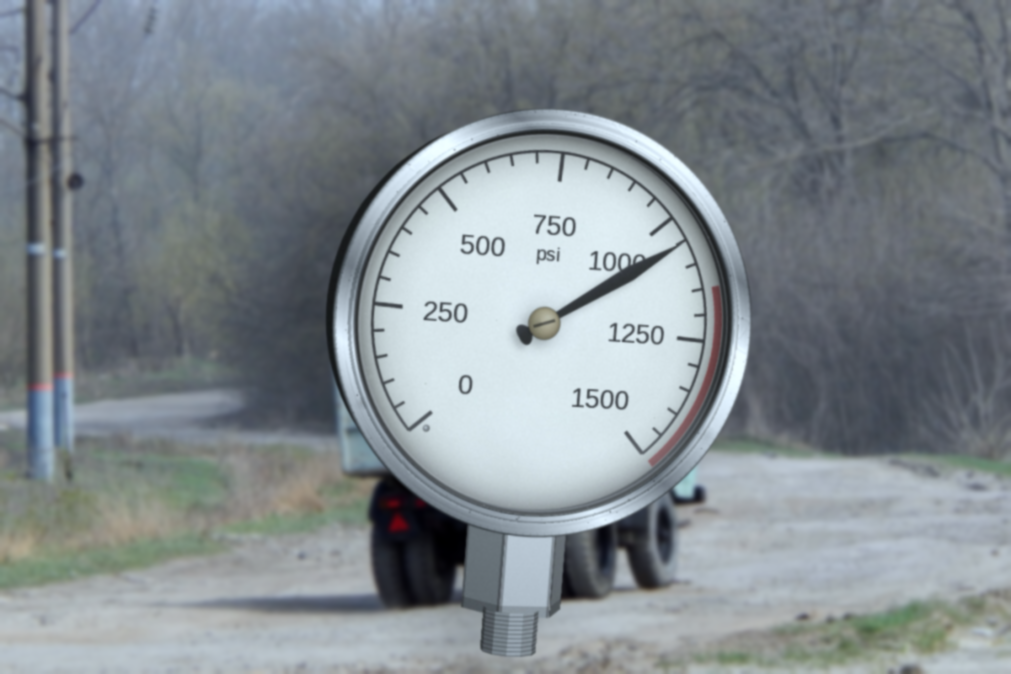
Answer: 1050 psi
